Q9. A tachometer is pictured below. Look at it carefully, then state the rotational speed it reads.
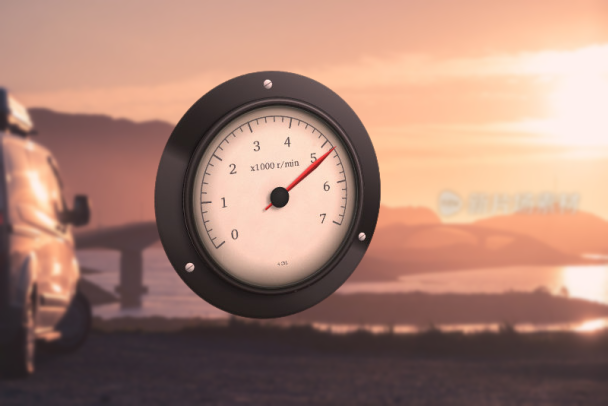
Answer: 5200 rpm
